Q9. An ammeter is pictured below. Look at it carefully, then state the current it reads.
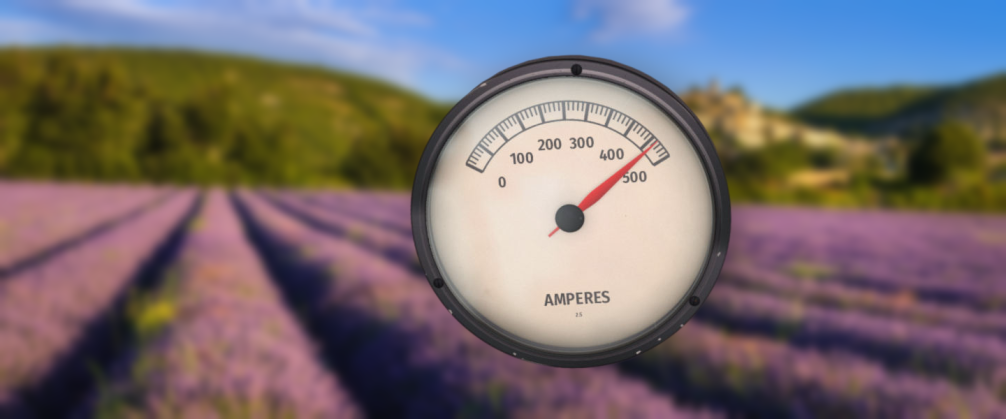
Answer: 460 A
